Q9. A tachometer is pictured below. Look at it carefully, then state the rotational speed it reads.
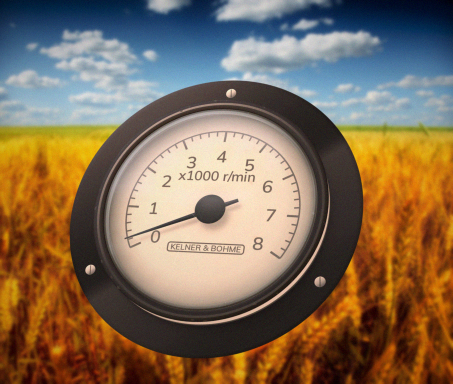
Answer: 200 rpm
